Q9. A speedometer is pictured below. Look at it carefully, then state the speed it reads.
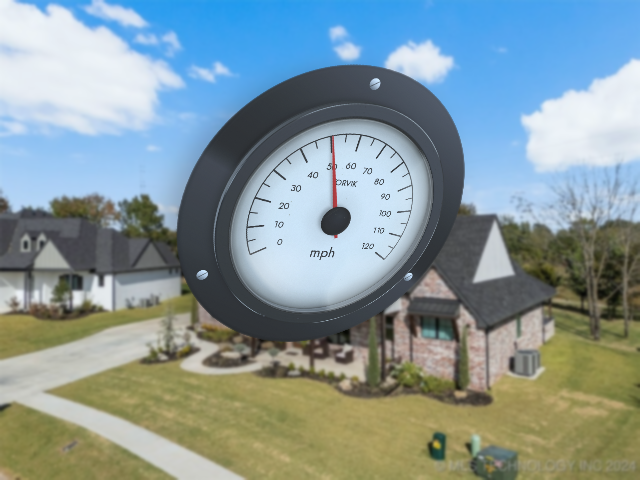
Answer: 50 mph
